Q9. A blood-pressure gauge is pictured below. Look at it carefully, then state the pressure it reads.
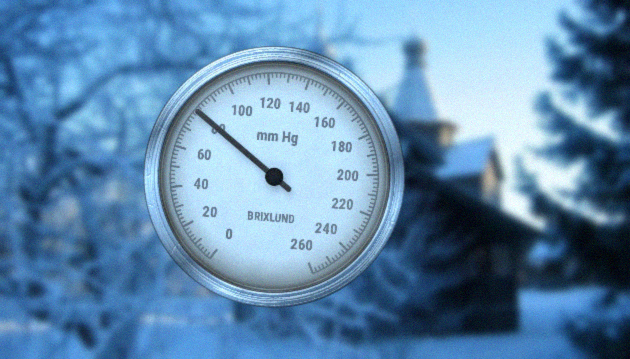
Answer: 80 mmHg
